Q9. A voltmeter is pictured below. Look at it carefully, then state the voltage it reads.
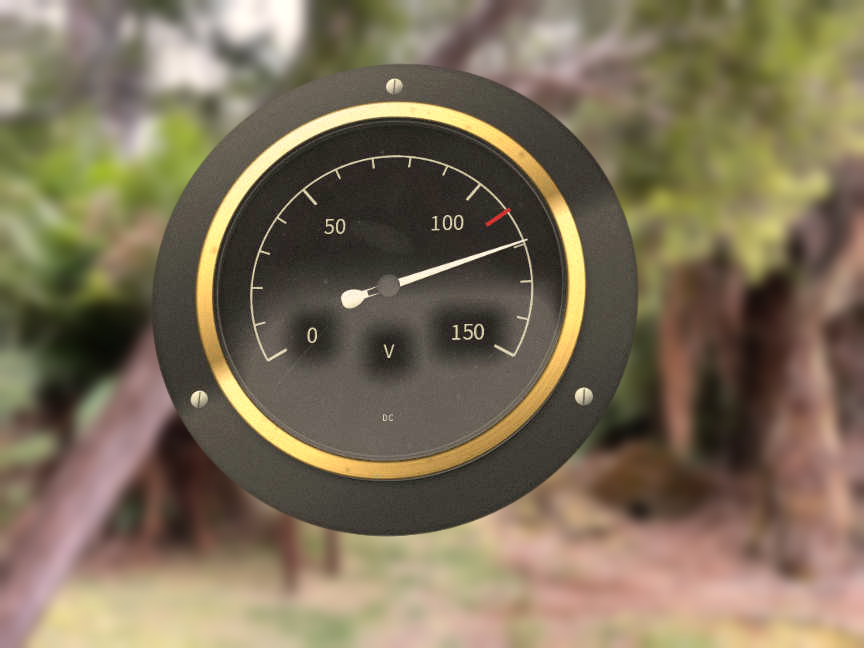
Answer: 120 V
